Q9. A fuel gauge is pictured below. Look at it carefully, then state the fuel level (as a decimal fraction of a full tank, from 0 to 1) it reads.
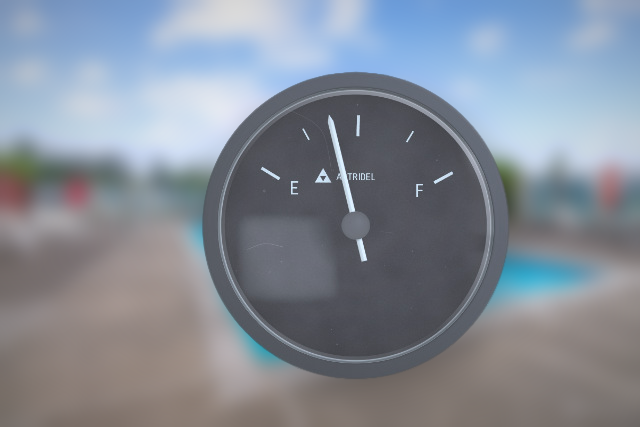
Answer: 0.375
